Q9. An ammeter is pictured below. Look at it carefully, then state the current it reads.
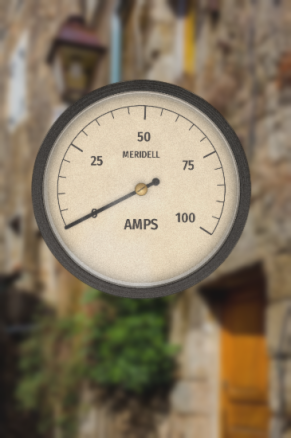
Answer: 0 A
